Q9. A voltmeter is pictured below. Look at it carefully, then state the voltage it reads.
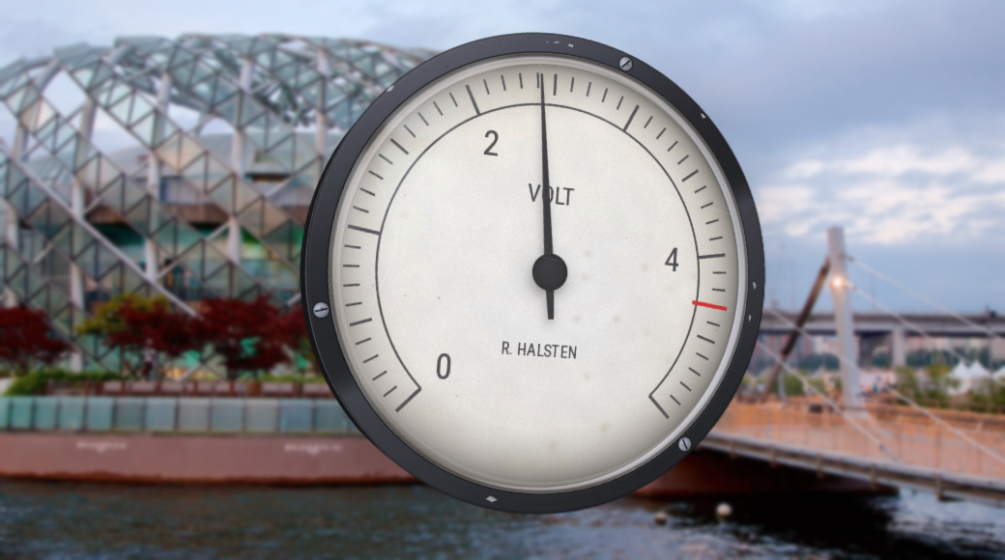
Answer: 2.4 V
